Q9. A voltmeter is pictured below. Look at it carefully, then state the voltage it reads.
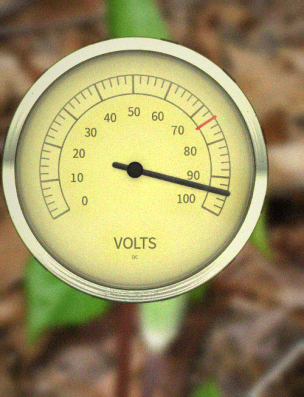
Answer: 94 V
